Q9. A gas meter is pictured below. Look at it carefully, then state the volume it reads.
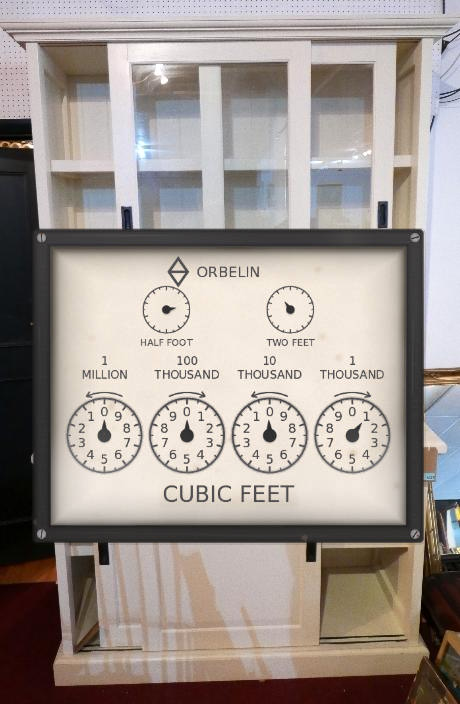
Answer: 100 ft³
